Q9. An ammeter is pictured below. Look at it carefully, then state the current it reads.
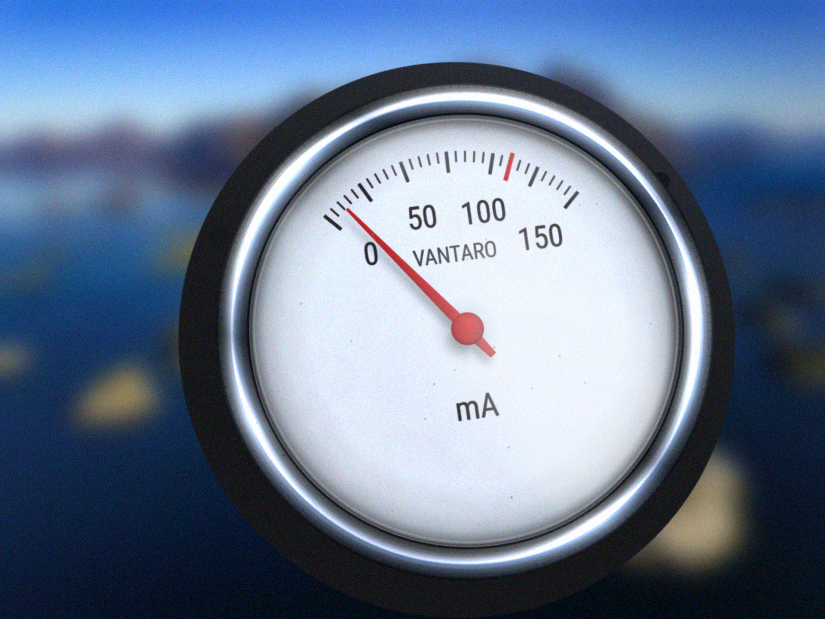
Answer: 10 mA
